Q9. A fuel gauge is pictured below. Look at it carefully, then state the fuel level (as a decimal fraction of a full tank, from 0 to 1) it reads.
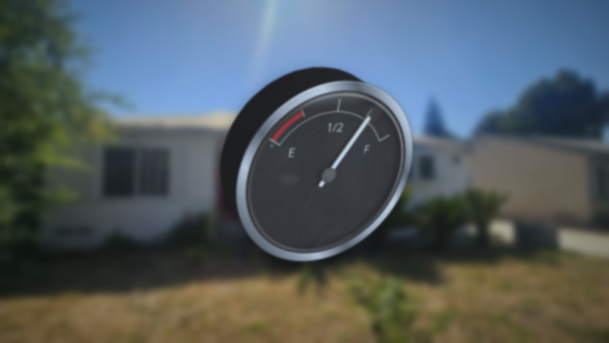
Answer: 0.75
